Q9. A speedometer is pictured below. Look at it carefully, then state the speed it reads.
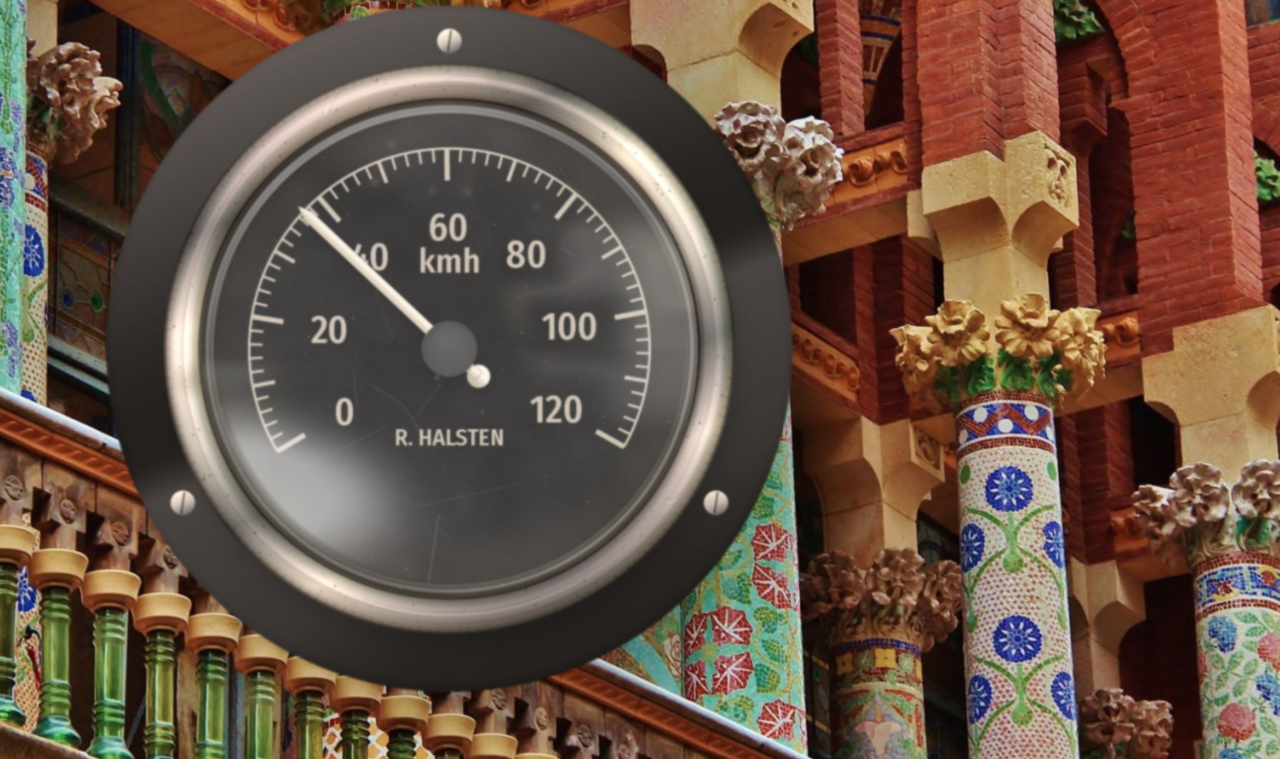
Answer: 37 km/h
